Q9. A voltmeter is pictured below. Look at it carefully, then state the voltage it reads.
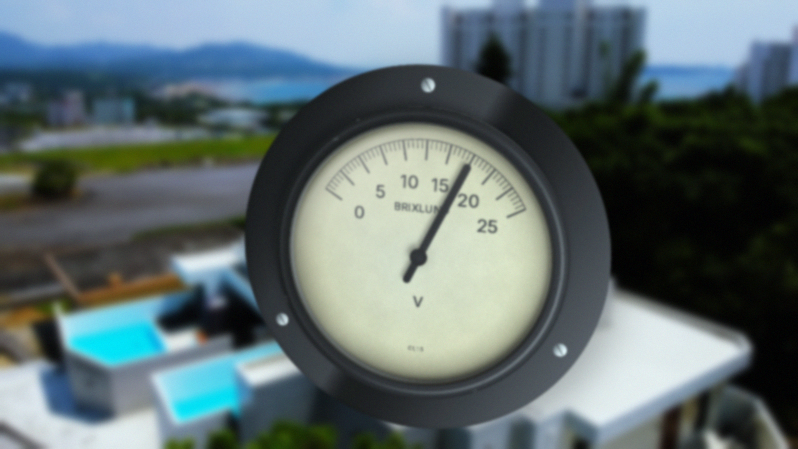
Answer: 17.5 V
